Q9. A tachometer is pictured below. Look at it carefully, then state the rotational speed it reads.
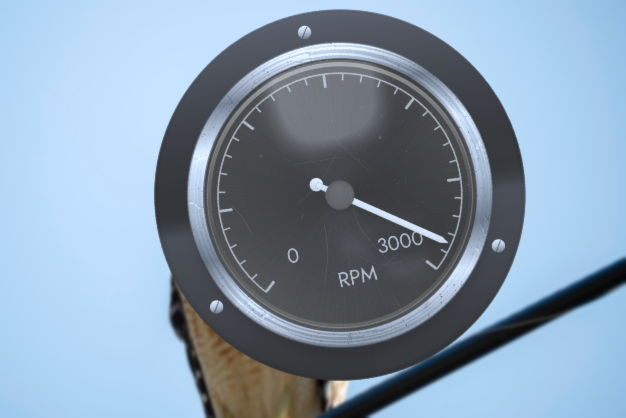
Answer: 2850 rpm
